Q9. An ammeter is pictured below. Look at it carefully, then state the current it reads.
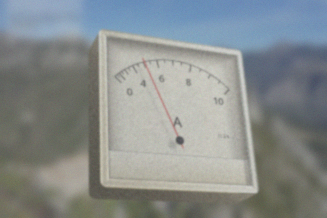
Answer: 5 A
